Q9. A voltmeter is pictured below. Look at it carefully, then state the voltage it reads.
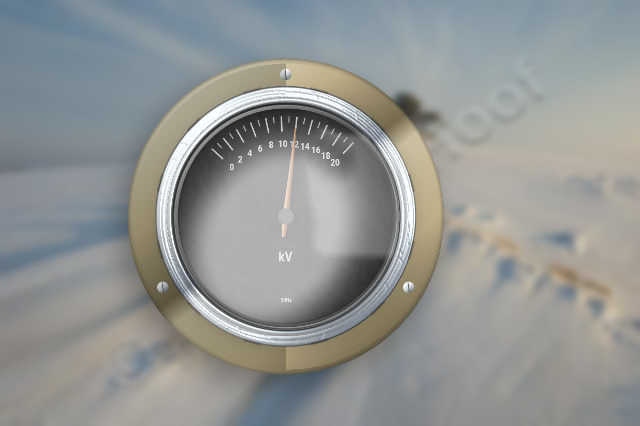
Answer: 12 kV
